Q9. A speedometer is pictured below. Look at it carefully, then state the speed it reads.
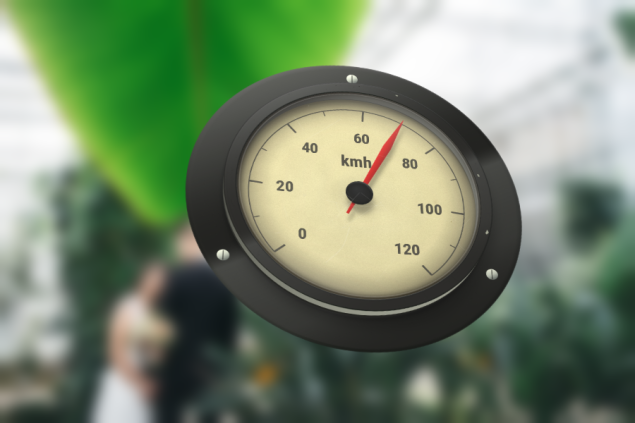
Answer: 70 km/h
